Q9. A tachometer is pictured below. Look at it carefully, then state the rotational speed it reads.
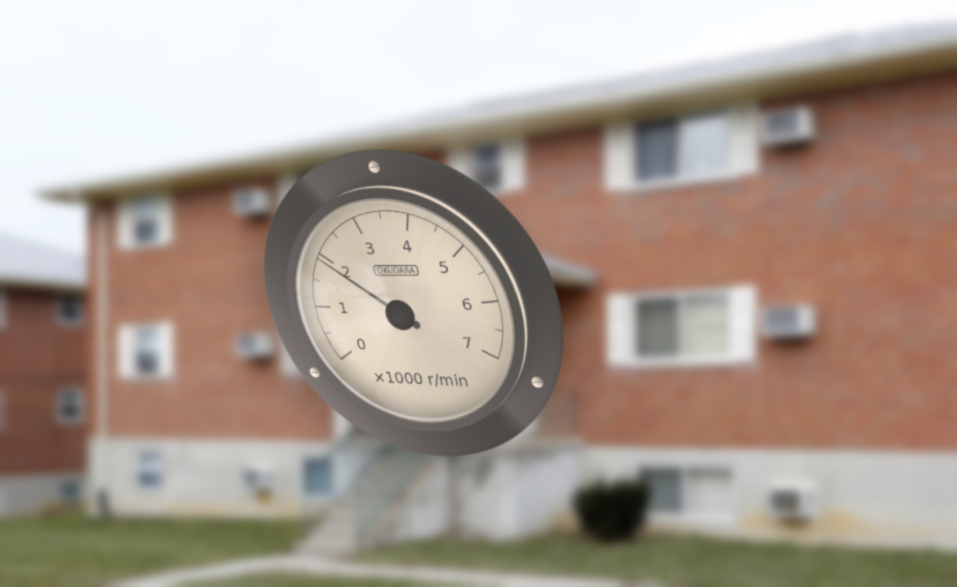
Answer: 2000 rpm
